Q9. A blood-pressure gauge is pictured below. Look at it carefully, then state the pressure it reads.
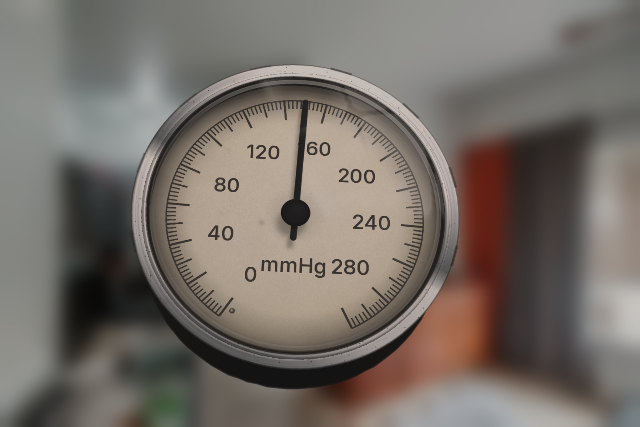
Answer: 150 mmHg
